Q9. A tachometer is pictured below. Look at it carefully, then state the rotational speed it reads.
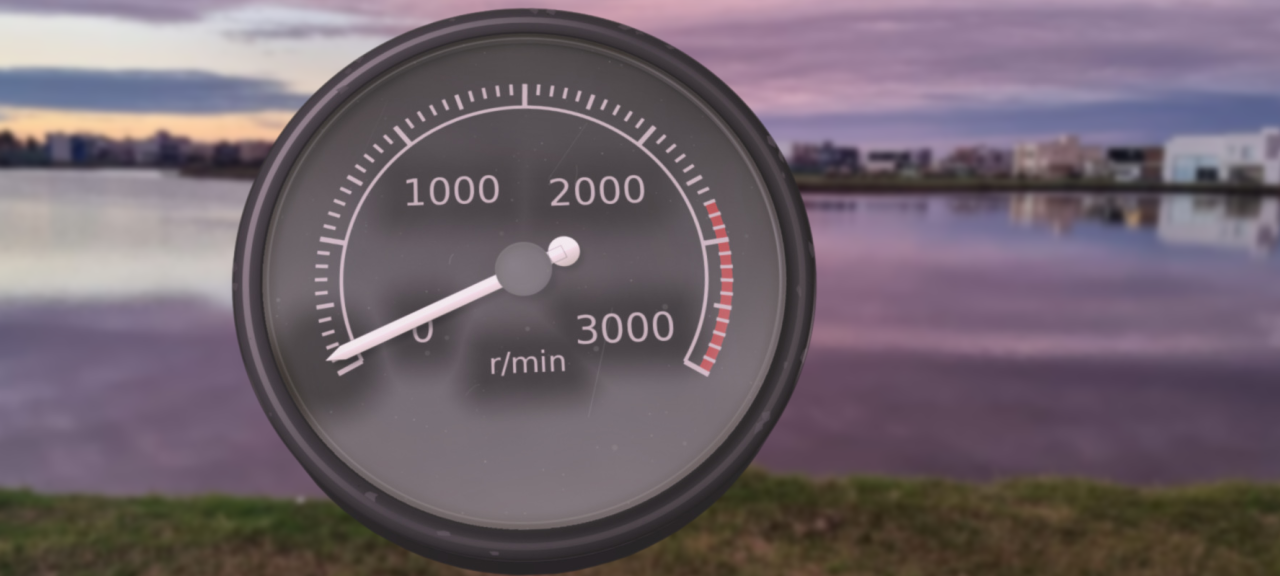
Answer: 50 rpm
